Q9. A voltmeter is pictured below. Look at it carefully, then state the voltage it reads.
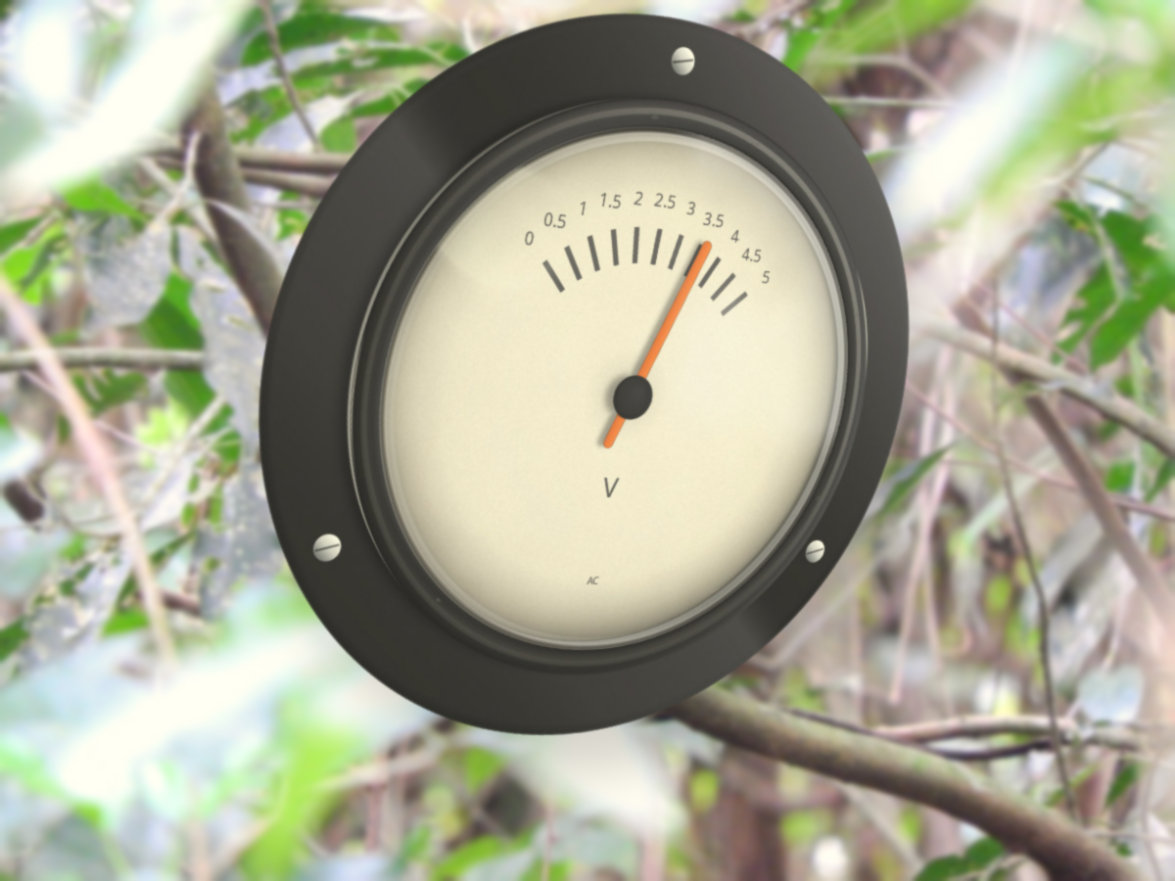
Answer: 3.5 V
